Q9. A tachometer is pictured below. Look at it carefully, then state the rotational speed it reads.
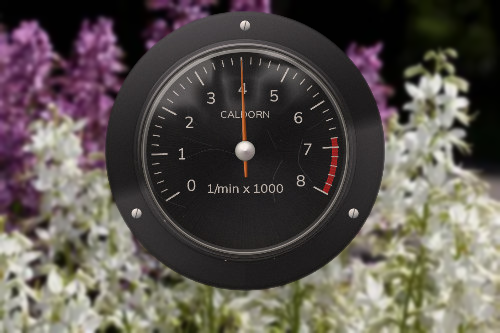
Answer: 4000 rpm
